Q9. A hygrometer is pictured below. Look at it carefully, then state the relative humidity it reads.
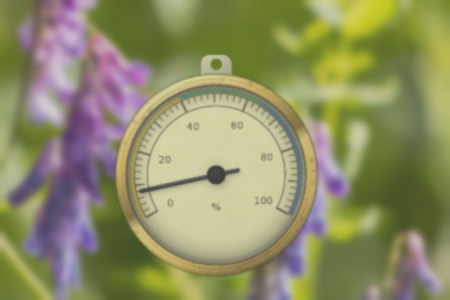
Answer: 8 %
